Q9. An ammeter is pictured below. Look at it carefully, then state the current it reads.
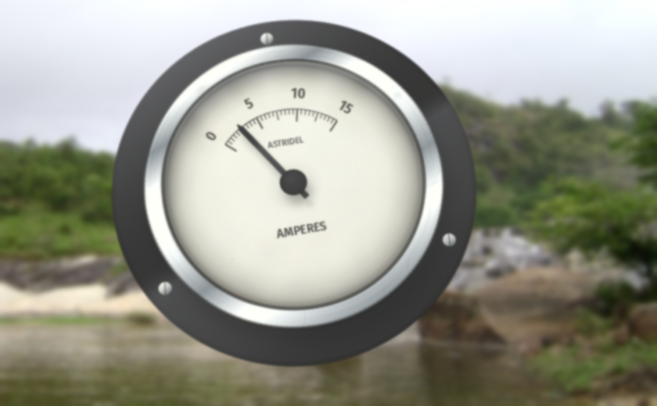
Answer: 2.5 A
